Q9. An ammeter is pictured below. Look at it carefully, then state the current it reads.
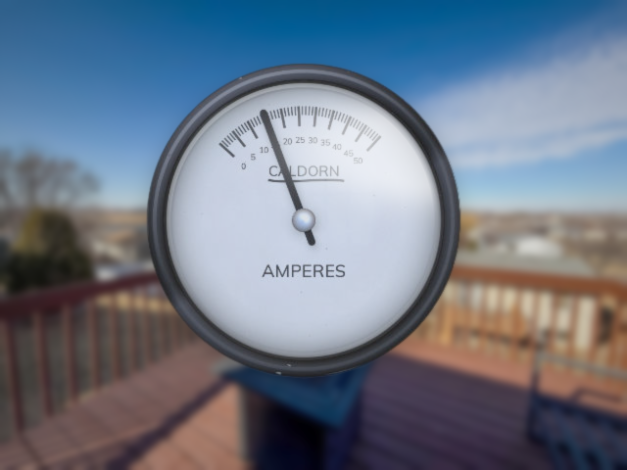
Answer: 15 A
